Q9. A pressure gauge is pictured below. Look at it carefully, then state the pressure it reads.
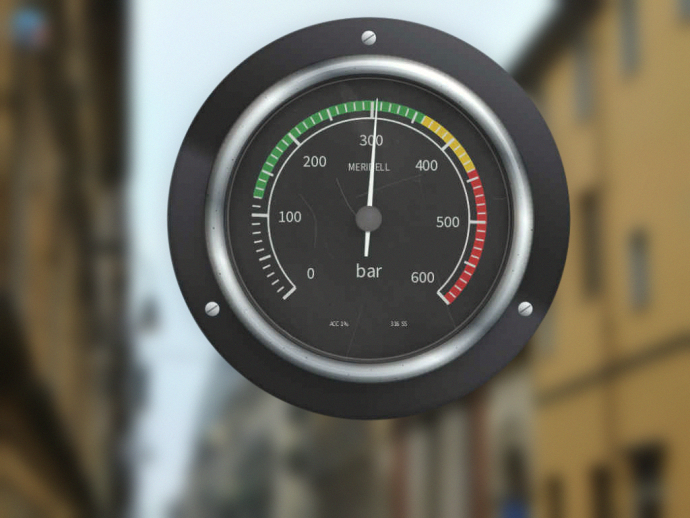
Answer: 305 bar
